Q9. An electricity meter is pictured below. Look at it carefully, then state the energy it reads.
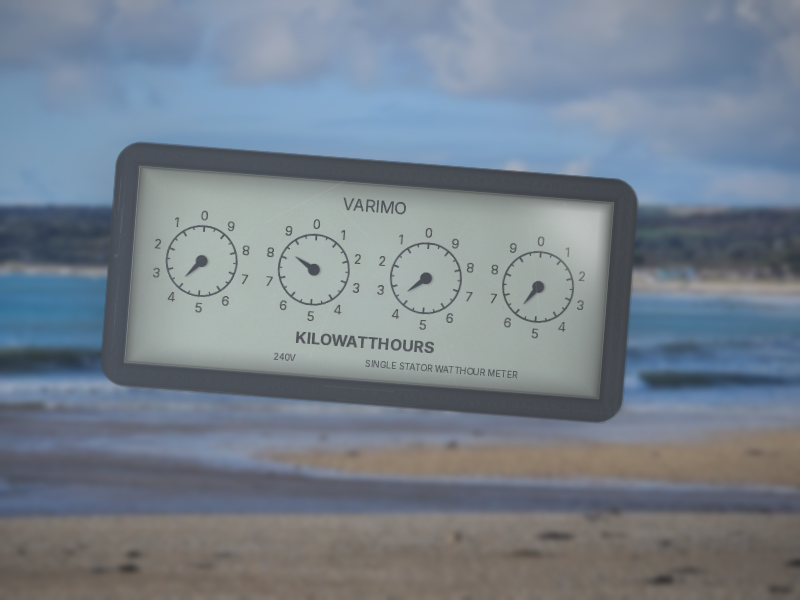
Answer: 3836 kWh
